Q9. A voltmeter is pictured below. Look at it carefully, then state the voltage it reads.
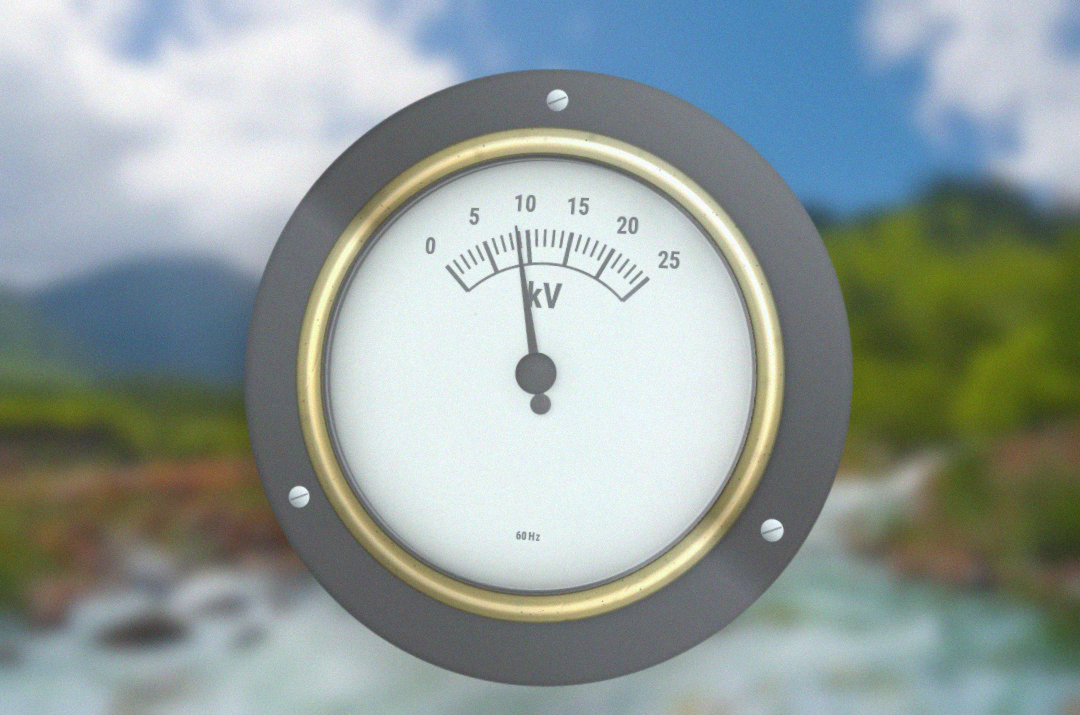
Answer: 9 kV
